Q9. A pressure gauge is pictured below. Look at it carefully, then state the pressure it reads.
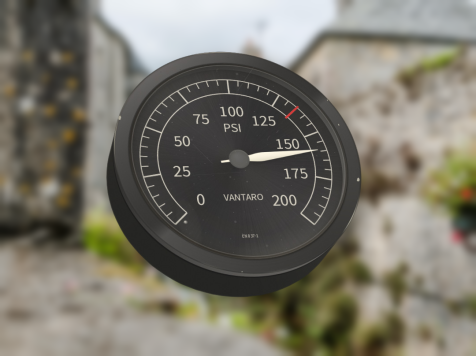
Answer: 160 psi
